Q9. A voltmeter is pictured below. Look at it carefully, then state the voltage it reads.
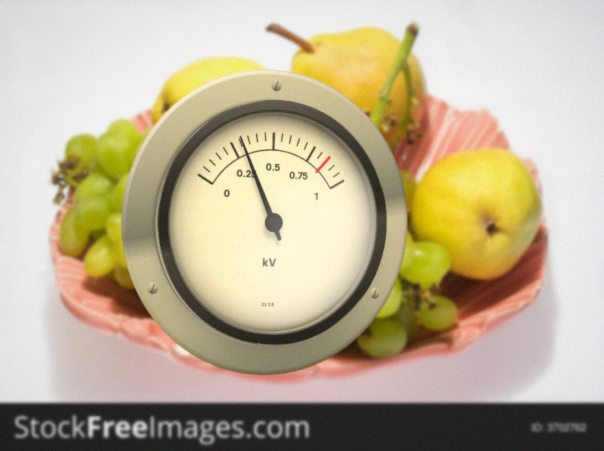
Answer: 0.3 kV
